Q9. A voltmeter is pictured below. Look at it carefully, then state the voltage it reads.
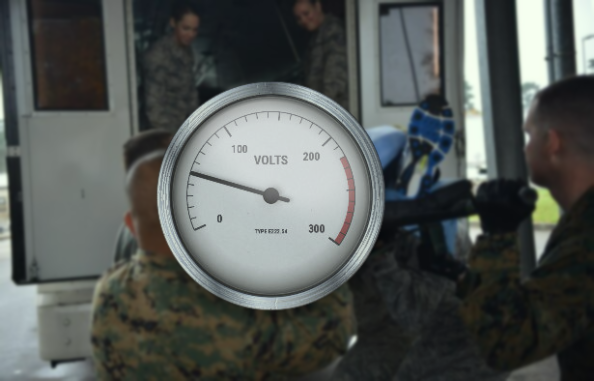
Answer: 50 V
